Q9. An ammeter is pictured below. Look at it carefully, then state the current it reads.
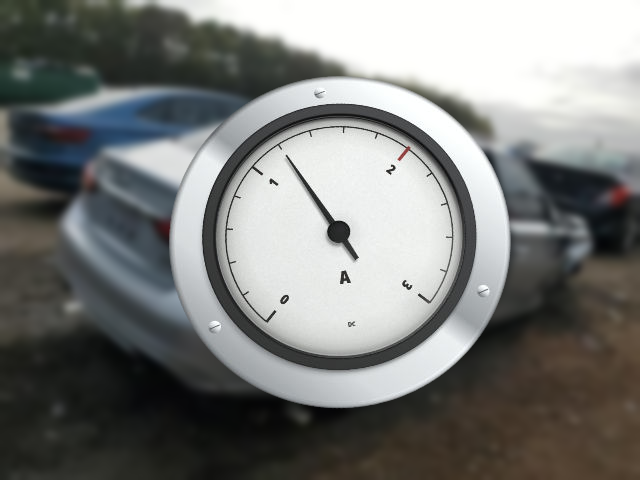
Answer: 1.2 A
